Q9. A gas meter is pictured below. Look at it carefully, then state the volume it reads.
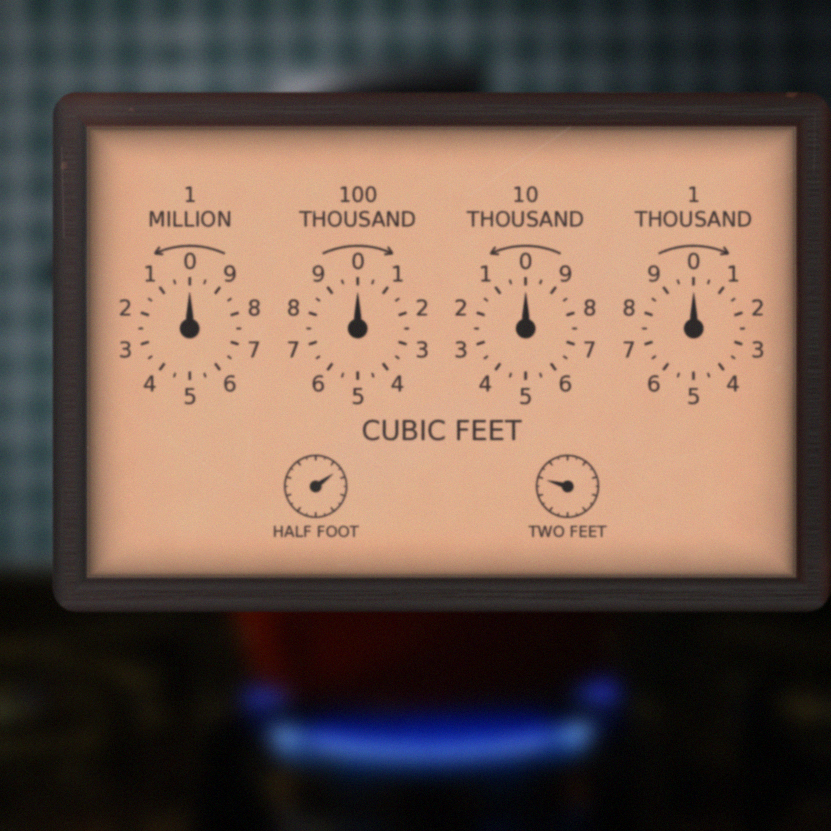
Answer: 0 ft³
